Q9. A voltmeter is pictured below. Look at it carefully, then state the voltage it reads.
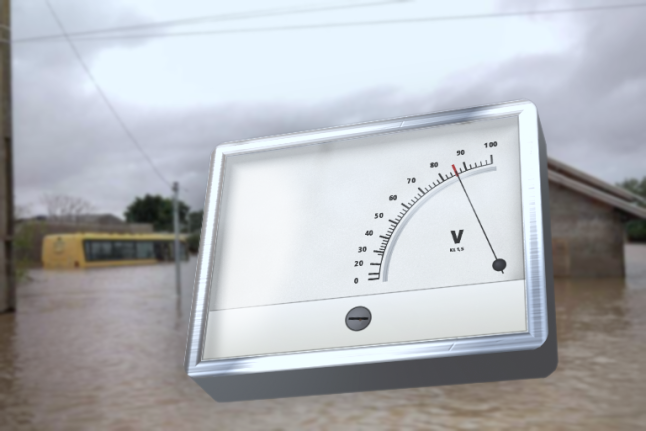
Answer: 86 V
